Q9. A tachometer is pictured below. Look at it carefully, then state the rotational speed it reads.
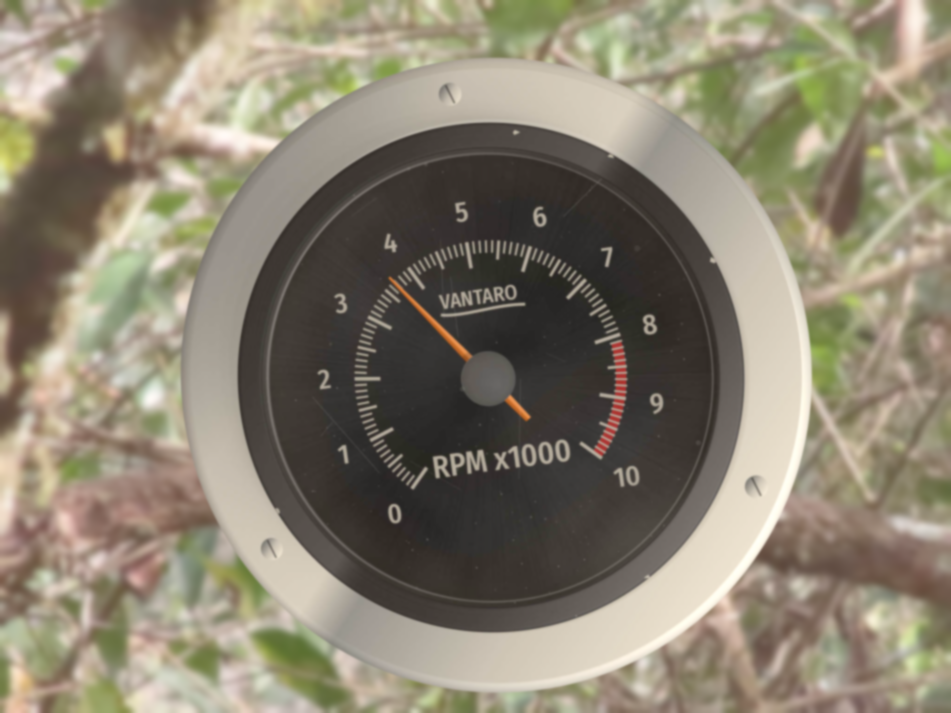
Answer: 3700 rpm
